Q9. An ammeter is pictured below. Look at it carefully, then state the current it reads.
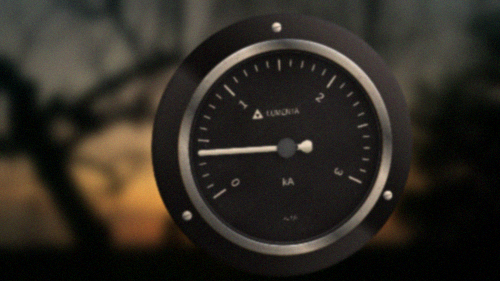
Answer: 0.4 kA
